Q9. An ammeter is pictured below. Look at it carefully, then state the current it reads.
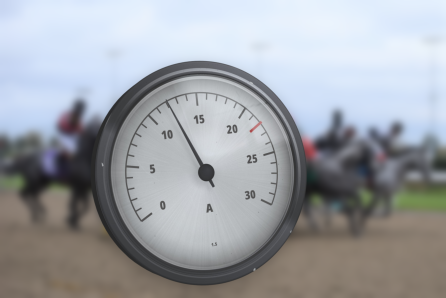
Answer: 12 A
